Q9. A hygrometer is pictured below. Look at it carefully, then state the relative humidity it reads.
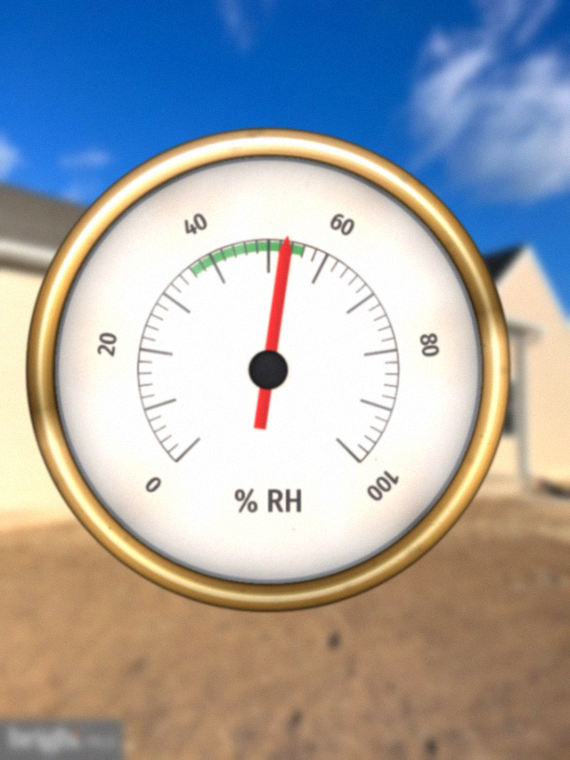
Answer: 53 %
